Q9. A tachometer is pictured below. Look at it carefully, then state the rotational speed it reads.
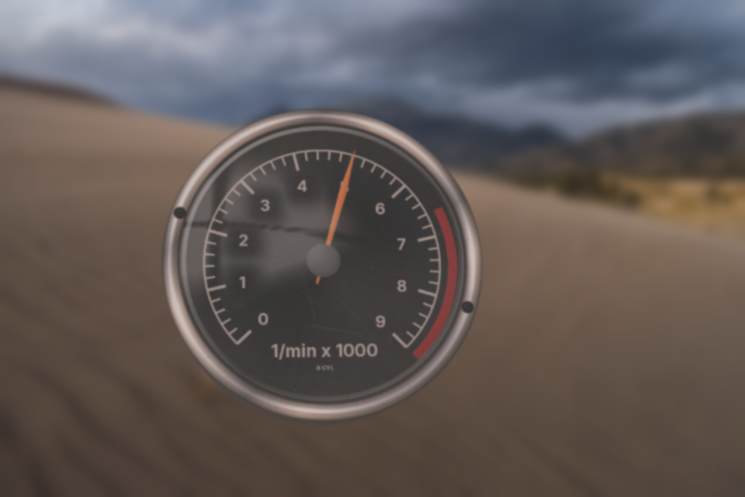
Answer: 5000 rpm
